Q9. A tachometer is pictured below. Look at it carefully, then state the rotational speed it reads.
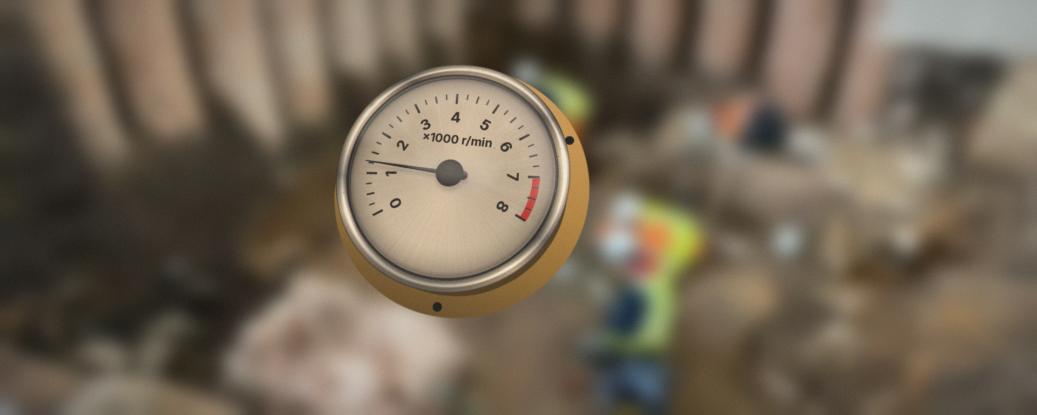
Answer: 1250 rpm
